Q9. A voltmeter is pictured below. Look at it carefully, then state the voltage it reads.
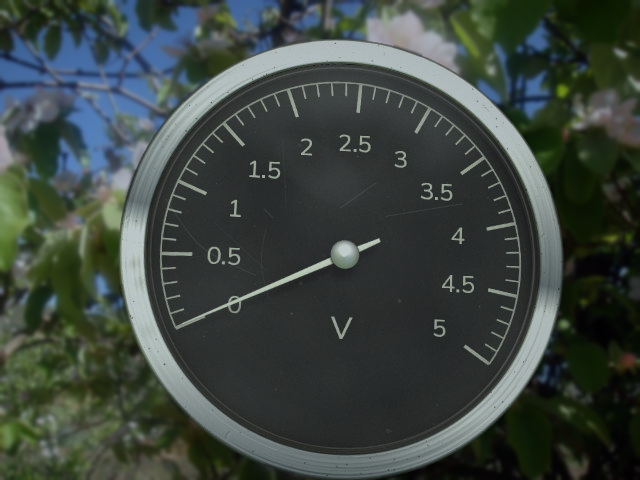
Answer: 0 V
